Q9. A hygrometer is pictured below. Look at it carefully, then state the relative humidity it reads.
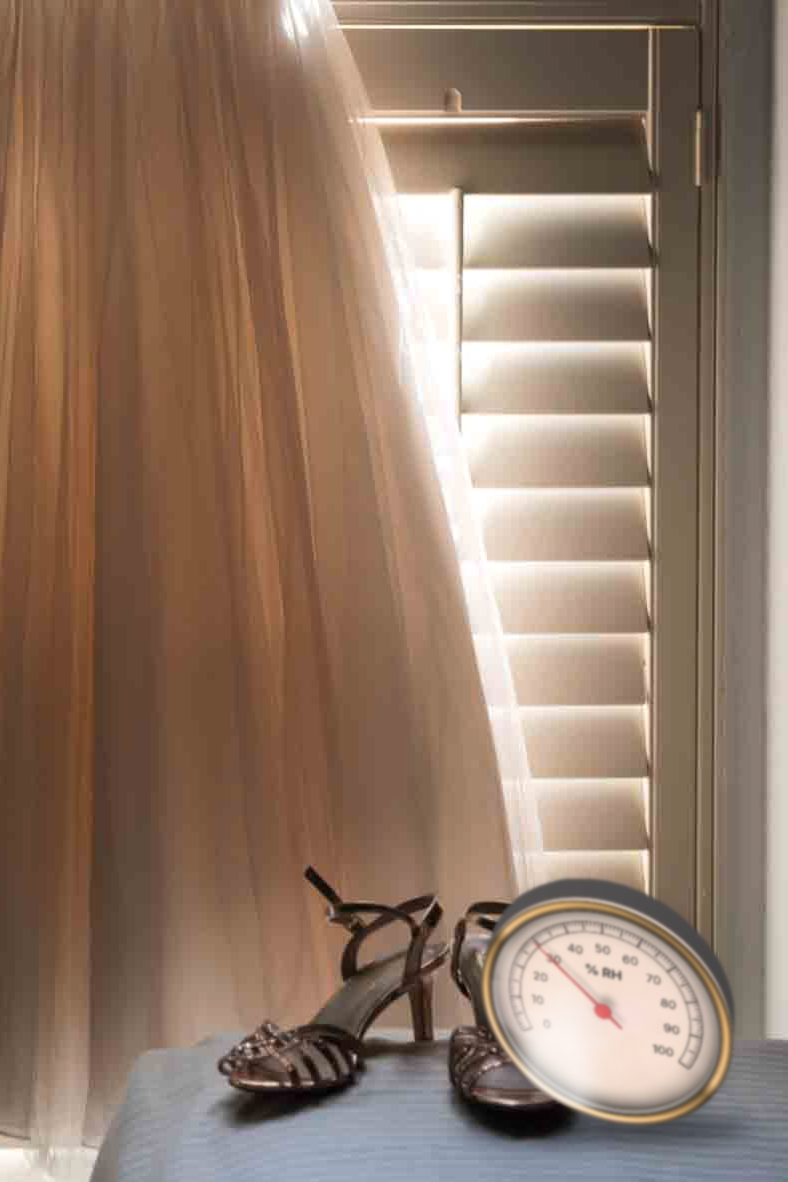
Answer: 30 %
